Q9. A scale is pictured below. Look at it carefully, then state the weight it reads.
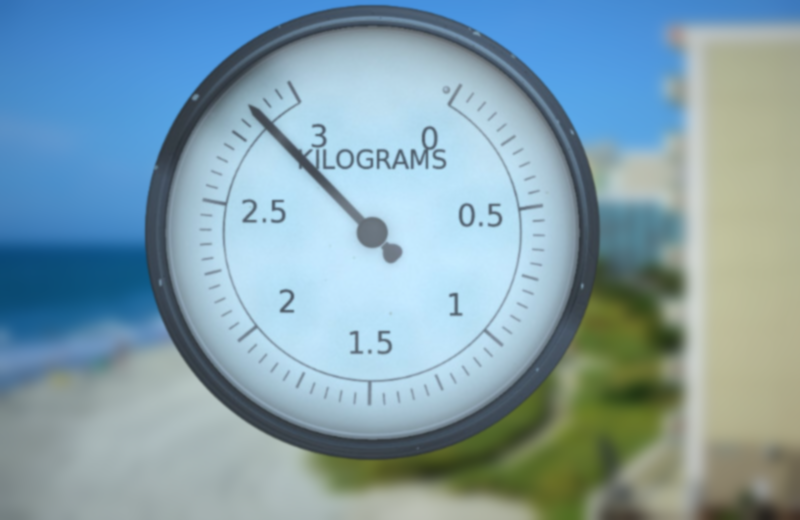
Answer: 2.85 kg
